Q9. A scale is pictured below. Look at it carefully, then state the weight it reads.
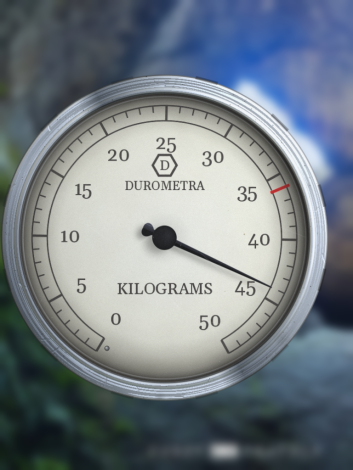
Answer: 44 kg
